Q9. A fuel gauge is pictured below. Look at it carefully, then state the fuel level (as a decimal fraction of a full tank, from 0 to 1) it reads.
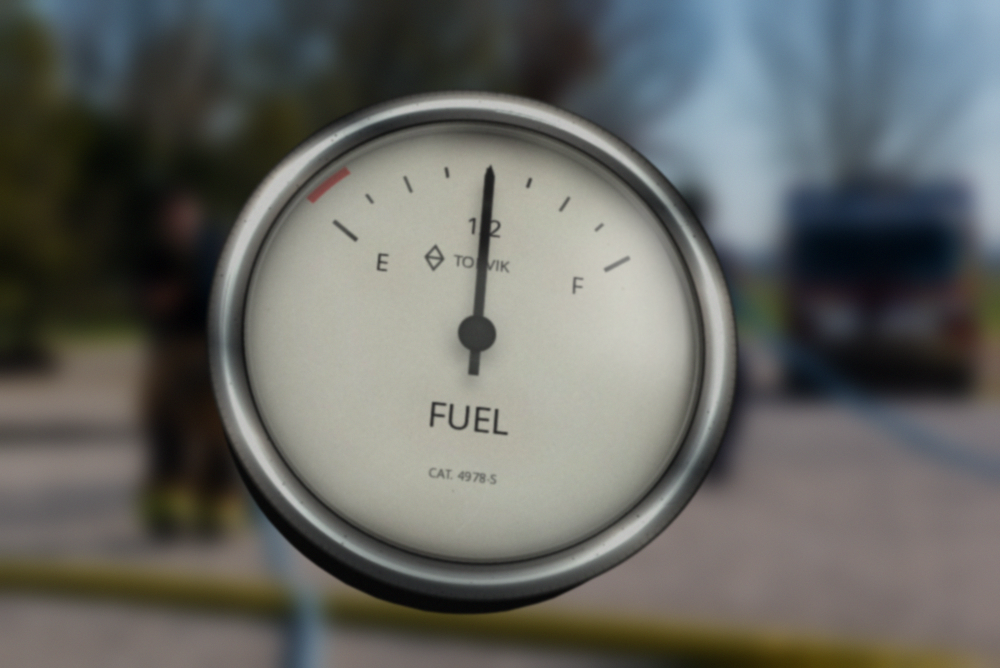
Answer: 0.5
